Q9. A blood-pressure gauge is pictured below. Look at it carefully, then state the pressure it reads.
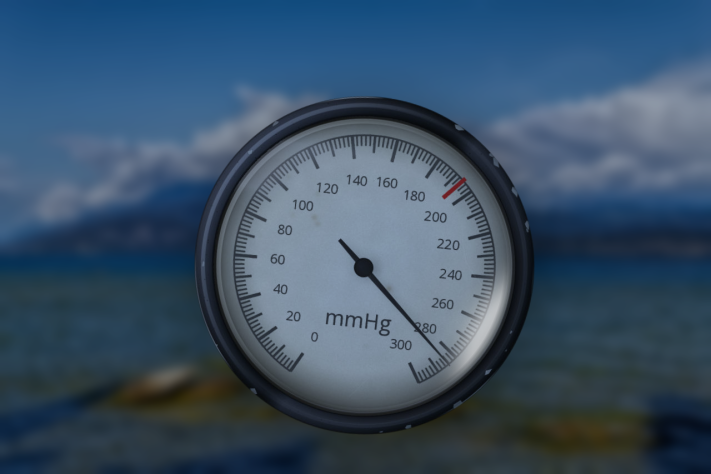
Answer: 284 mmHg
